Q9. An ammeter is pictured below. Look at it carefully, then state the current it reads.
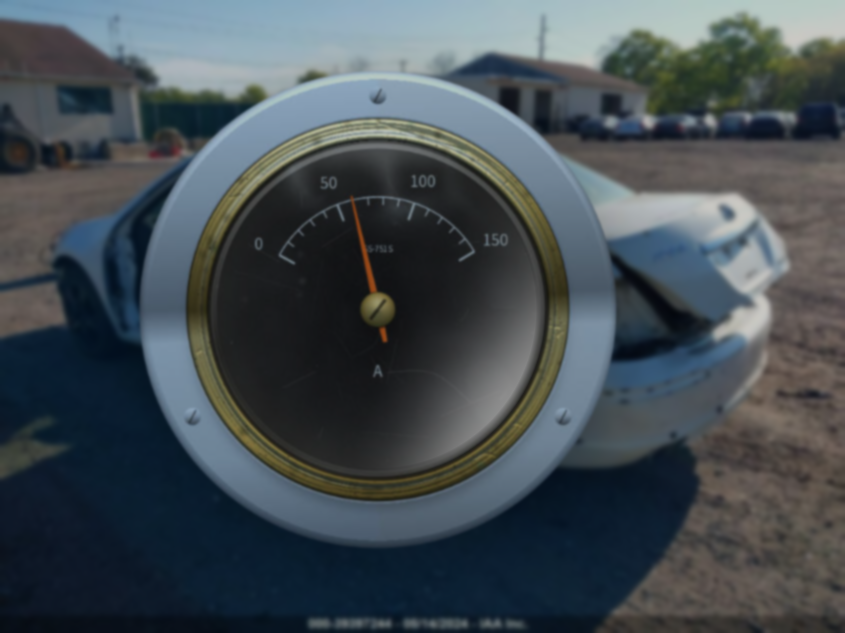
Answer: 60 A
